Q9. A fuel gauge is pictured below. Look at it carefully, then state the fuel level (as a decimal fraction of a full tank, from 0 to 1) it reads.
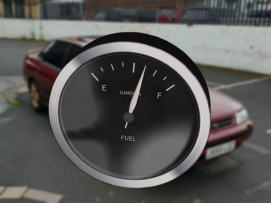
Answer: 0.625
